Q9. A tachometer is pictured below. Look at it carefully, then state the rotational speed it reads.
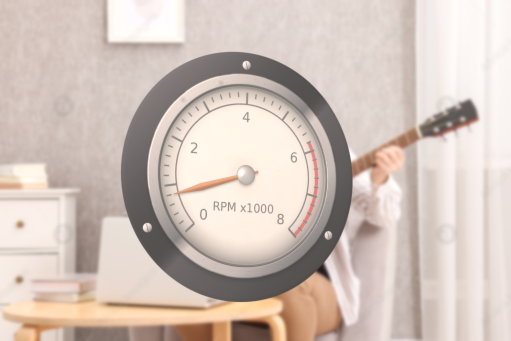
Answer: 800 rpm
